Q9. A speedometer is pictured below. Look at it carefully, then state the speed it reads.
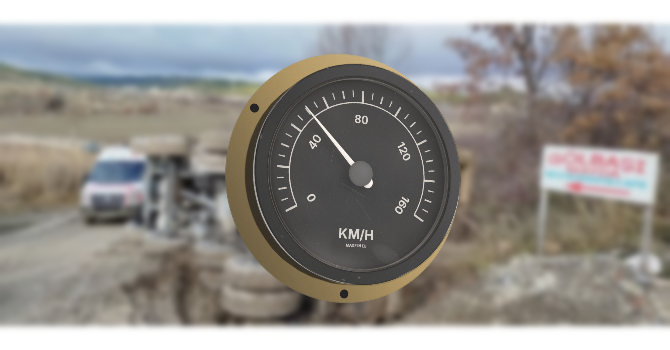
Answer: 50 km/h
